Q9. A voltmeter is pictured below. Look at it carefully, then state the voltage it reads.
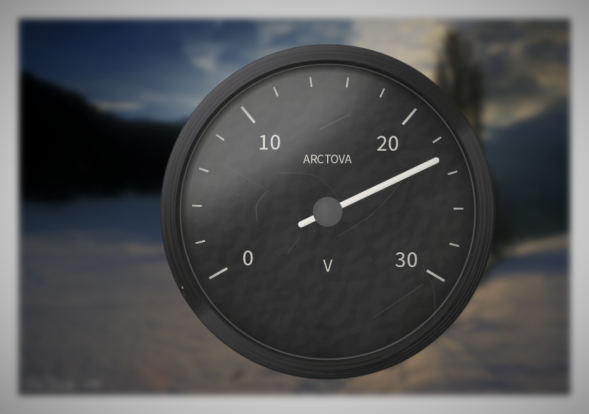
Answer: 23 V
